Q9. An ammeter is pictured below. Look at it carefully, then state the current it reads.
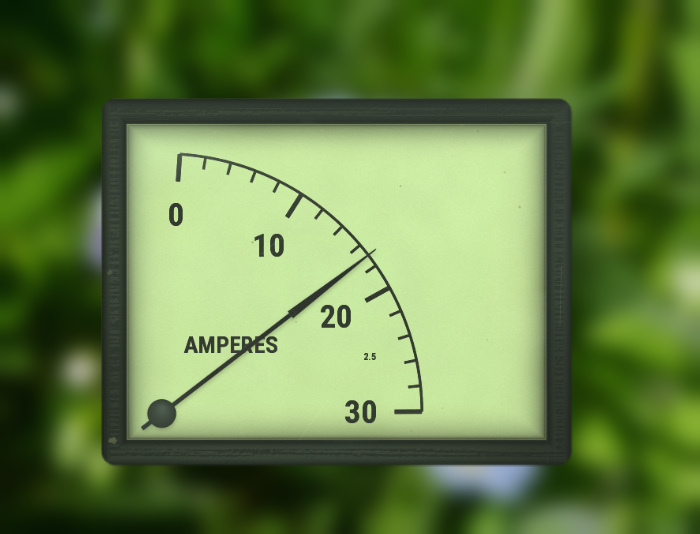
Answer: 17 A
